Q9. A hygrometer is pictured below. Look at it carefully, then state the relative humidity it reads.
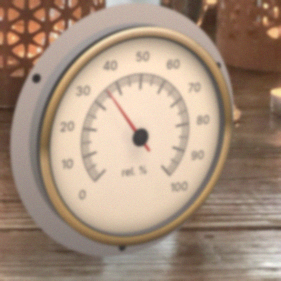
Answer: 35 %
